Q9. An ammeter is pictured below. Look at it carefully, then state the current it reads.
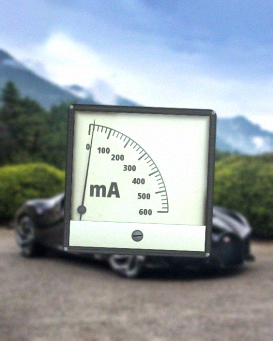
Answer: 20 mA
